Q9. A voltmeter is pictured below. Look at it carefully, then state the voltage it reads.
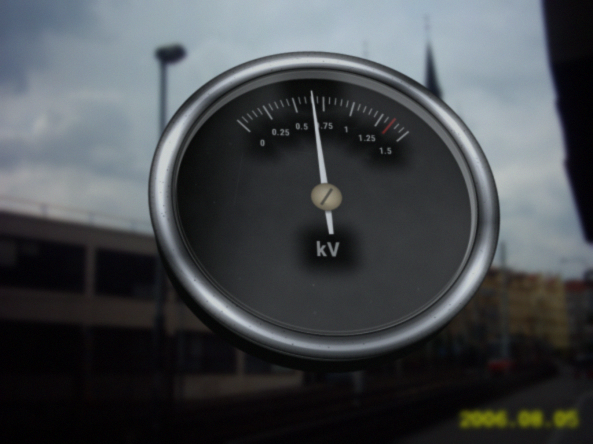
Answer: 0.65 kV
